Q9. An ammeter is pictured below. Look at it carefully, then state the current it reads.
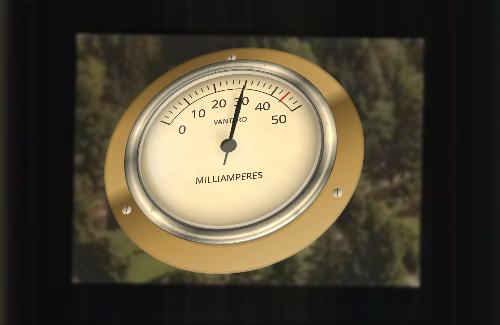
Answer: 30 mA
